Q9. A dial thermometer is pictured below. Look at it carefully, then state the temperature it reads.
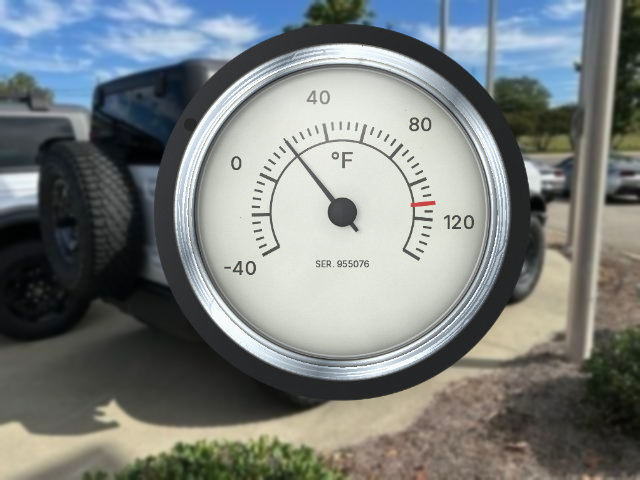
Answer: 20 °F
